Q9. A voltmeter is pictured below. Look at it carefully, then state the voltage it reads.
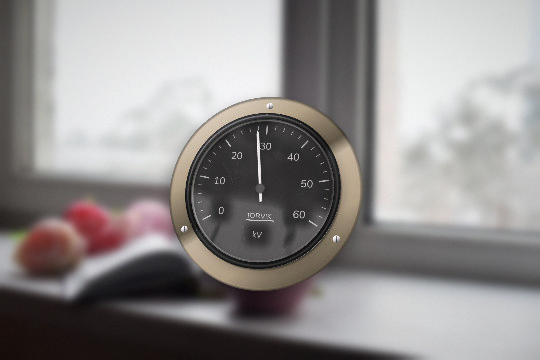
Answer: 28 kV
